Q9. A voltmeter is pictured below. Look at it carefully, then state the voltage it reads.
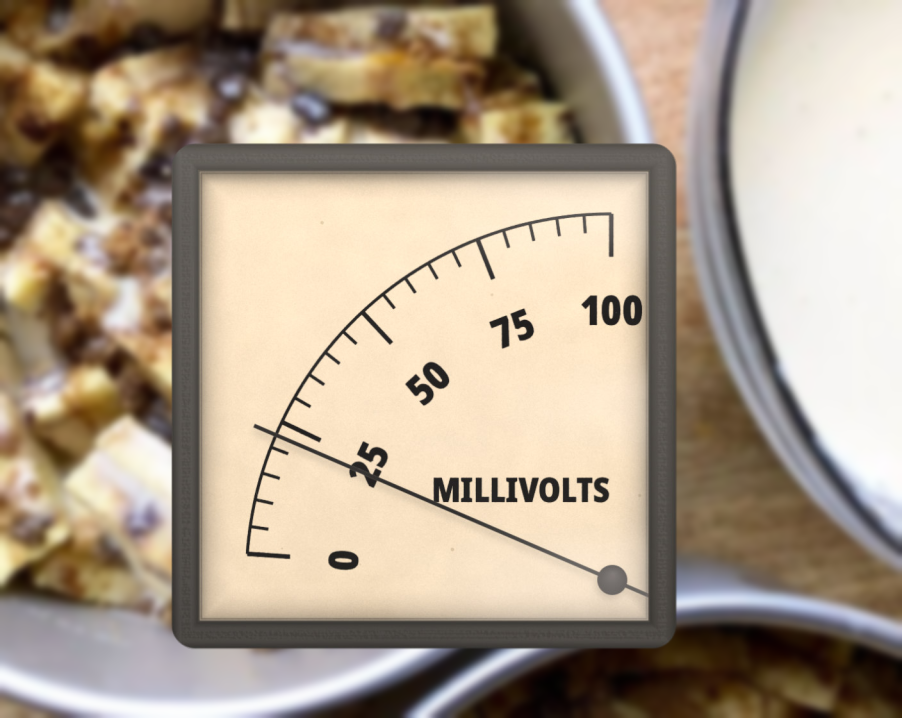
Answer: 22.5 mV
